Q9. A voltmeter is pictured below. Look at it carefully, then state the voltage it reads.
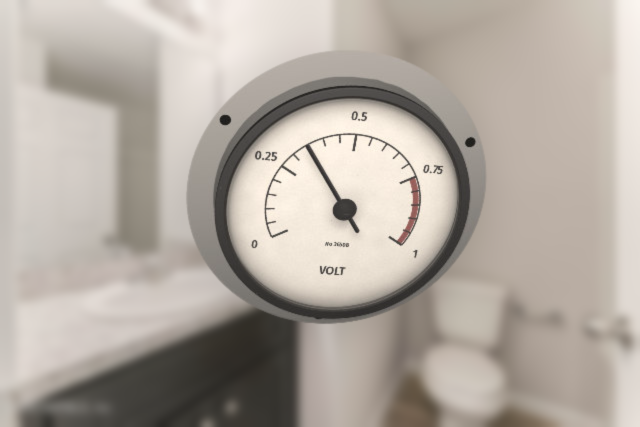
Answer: 0.35 V
